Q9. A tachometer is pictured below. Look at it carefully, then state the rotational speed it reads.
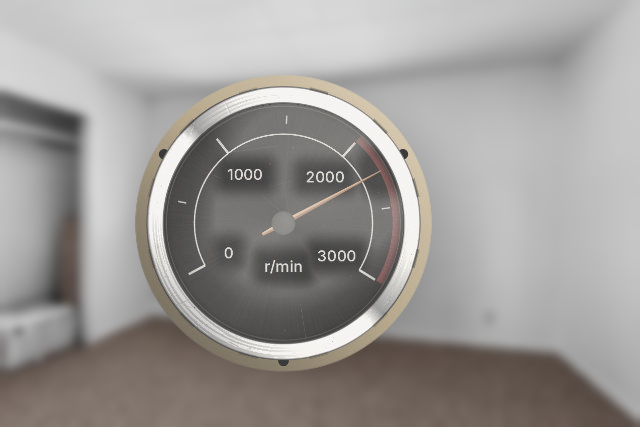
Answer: 2250 rpm
